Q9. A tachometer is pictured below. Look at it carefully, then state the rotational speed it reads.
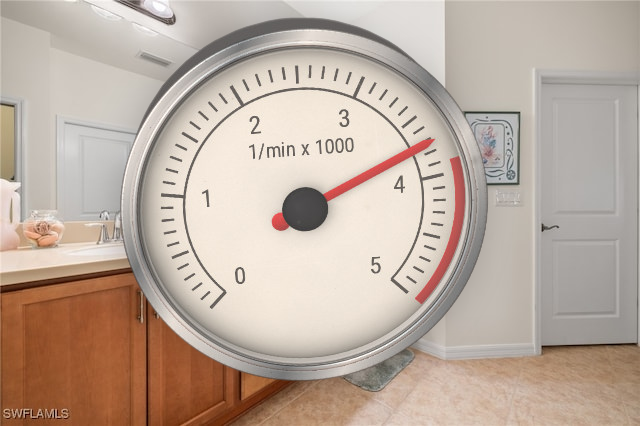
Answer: 3700 rpm
